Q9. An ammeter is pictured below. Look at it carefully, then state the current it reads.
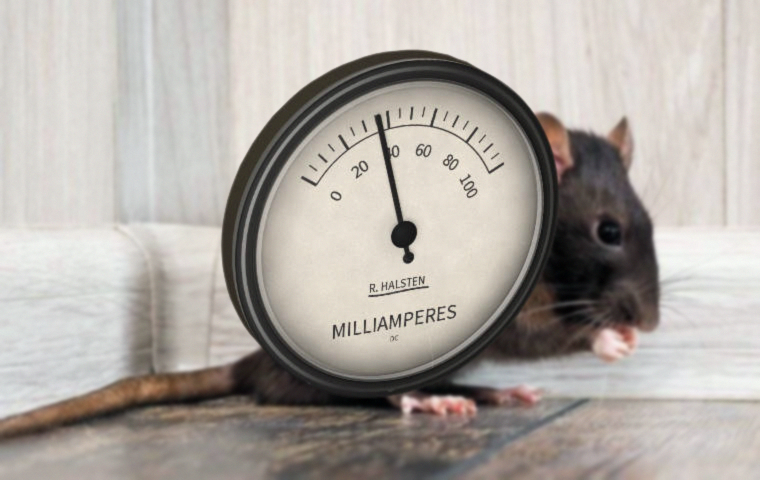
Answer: 35 mA
